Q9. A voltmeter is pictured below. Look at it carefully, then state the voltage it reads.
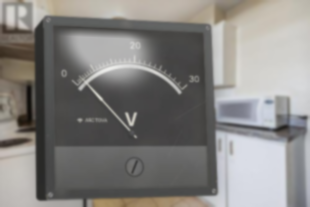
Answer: 5 V
